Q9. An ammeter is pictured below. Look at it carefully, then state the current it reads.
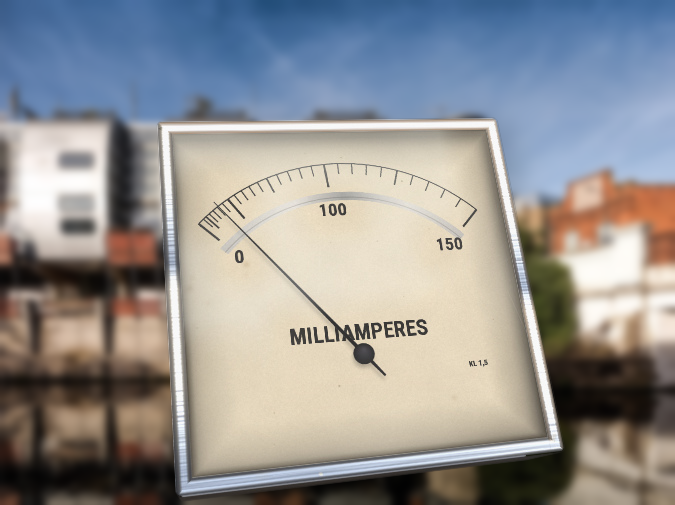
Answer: 40 mA
